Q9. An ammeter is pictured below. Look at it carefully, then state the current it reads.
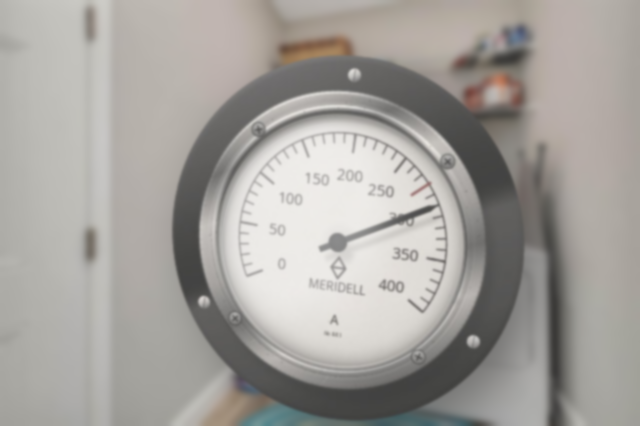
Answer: 300 A
